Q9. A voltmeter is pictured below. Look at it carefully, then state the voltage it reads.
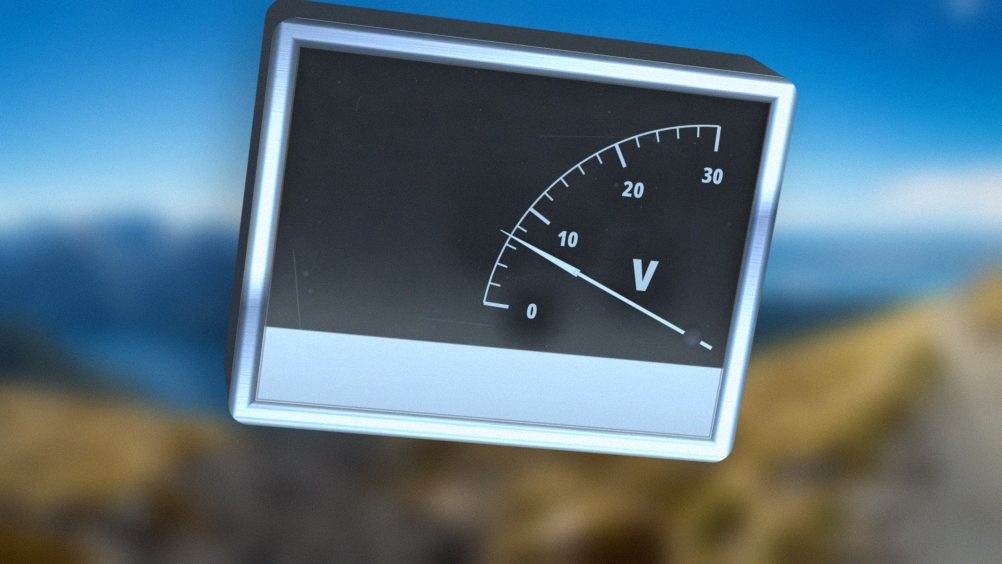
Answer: 7 V
